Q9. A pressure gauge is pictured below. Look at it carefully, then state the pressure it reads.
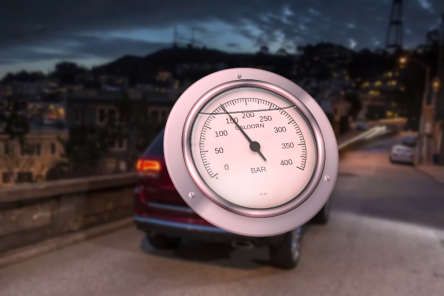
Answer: 150 bar
